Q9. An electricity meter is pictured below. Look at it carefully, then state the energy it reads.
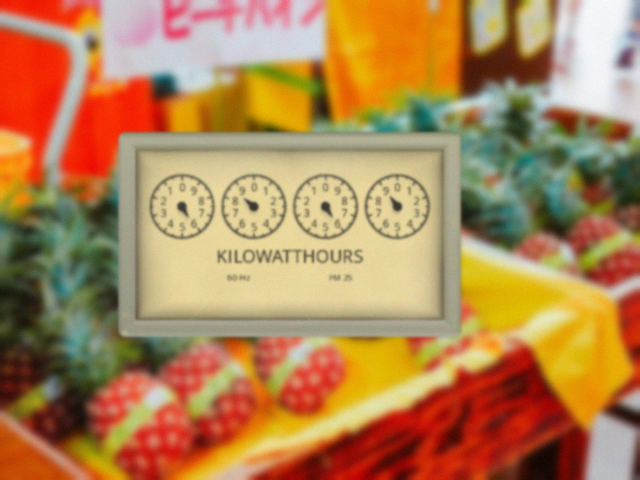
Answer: 5859 kWh
